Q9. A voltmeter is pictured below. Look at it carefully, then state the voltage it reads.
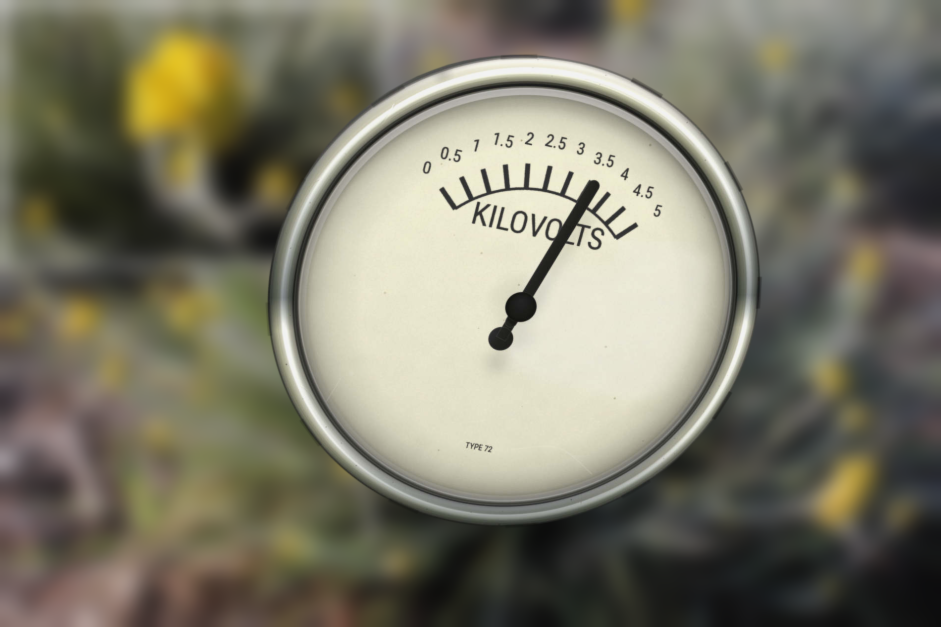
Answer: 3.5 kV
